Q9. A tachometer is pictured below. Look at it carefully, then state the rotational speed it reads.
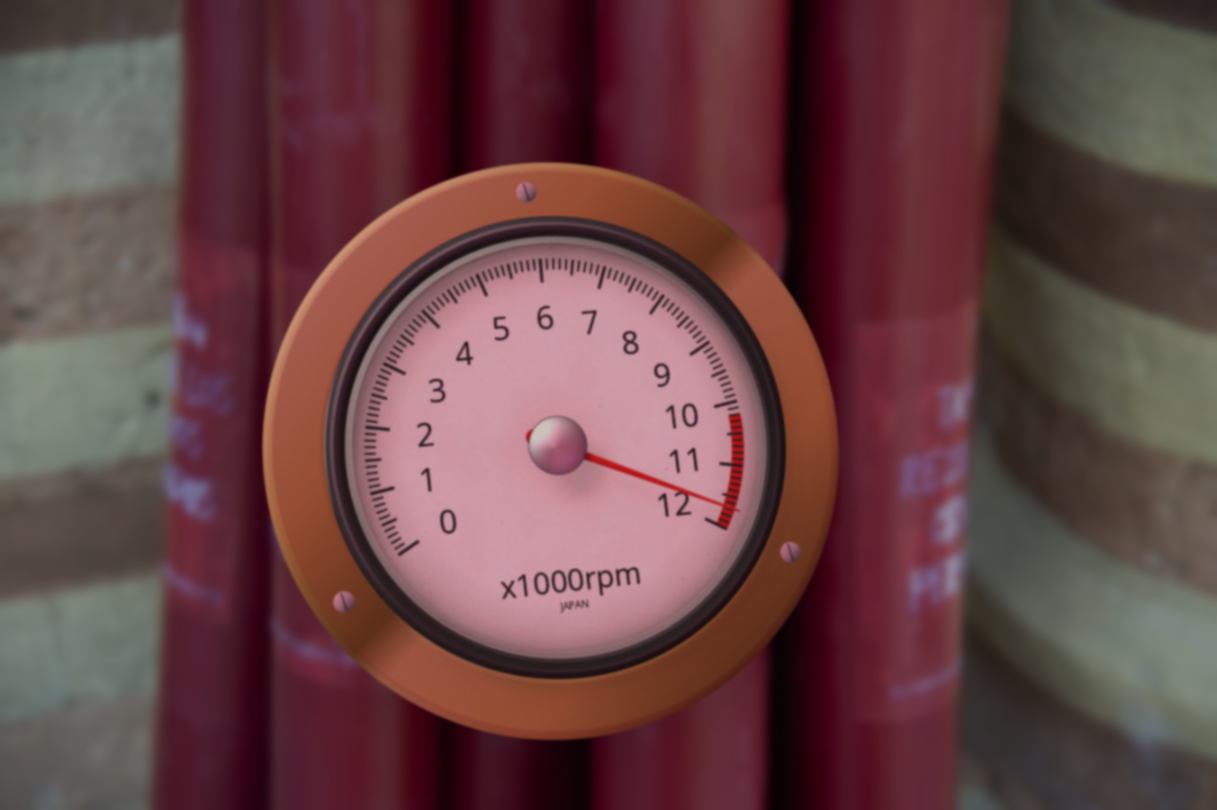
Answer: 11700 rpm
